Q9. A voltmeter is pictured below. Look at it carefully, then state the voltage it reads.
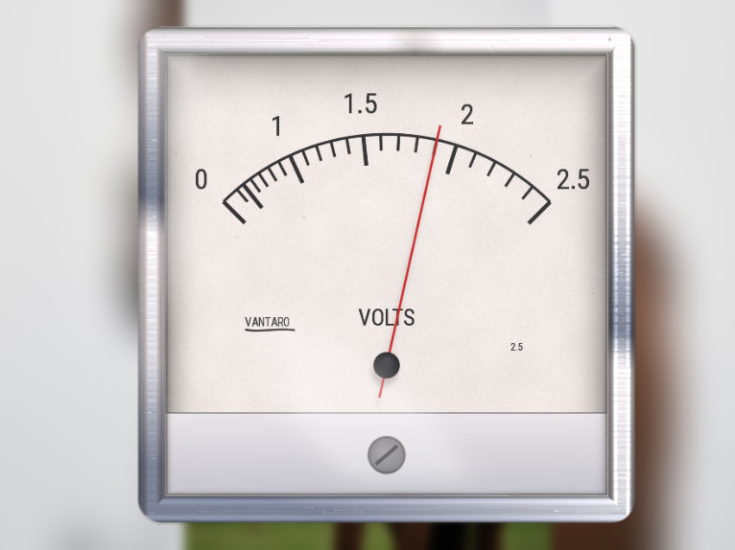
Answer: 1.9 V
